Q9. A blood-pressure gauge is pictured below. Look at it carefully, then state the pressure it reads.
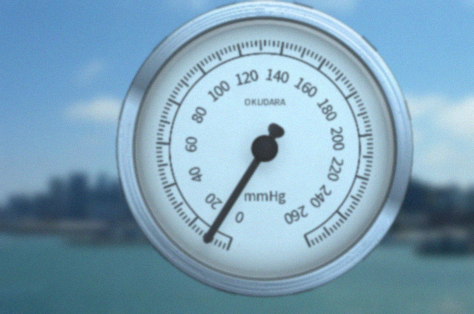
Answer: 10 mmHg
